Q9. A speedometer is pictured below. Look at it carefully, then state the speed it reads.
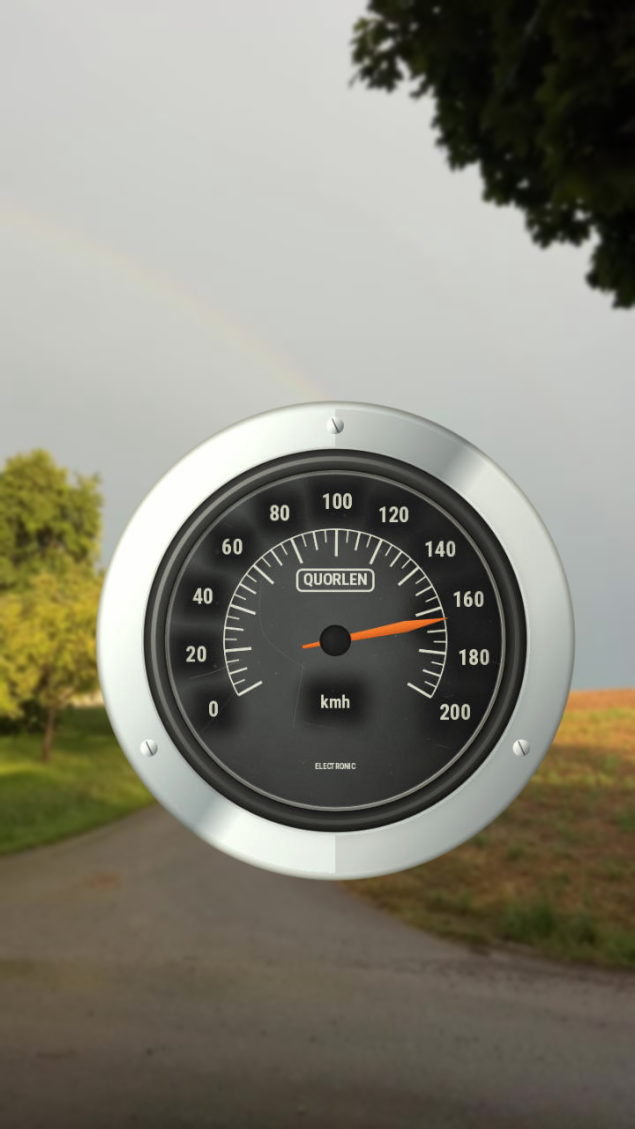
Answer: 165 km/h
